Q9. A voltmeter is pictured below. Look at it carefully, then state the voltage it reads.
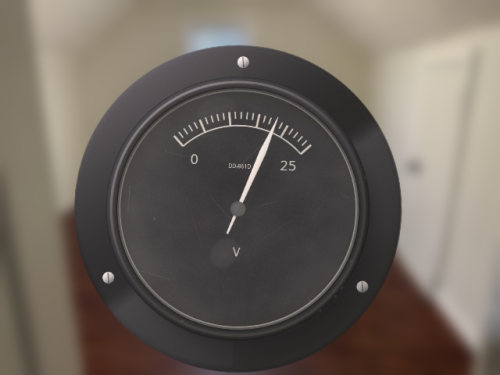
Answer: 18 V
